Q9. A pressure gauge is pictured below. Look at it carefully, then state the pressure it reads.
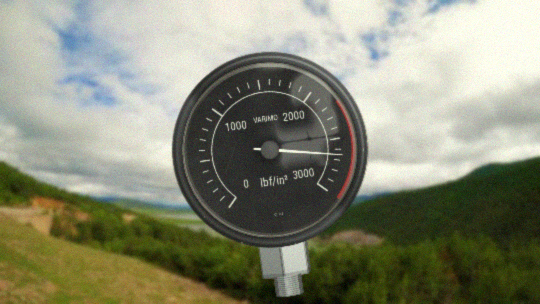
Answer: 2650 psi
